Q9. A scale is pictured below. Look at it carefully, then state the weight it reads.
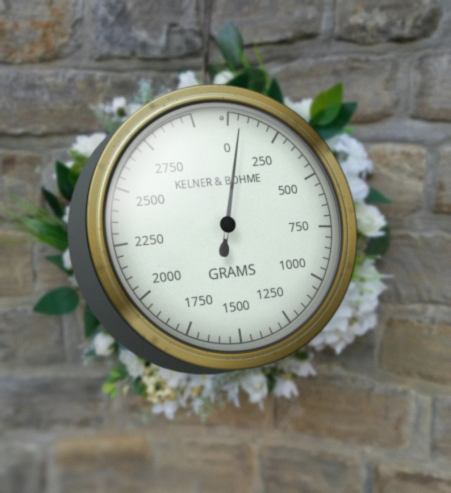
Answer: 50 g
